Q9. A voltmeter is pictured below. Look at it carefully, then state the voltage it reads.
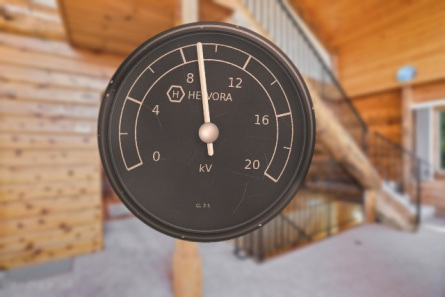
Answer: 9 kV
